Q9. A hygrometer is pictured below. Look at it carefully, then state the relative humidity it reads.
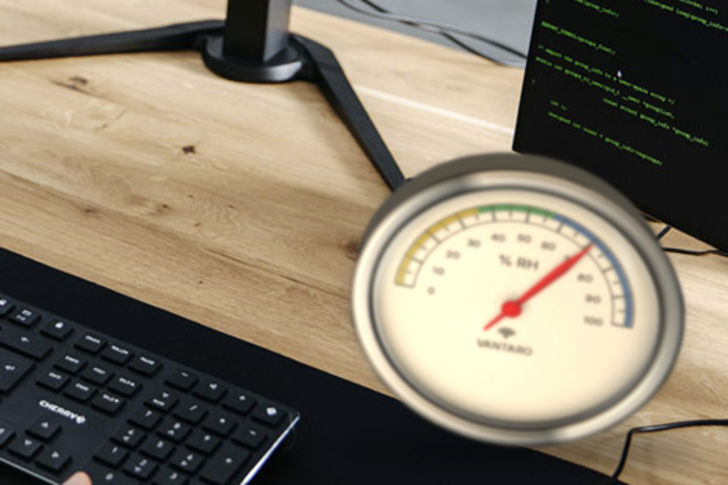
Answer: 70 %
